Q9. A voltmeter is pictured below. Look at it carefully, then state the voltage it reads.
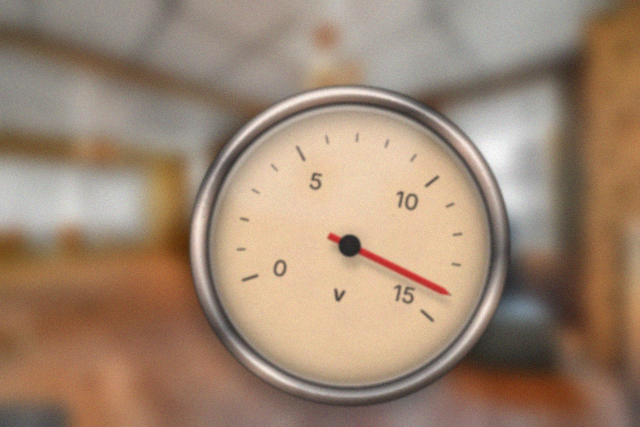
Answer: 14 V
